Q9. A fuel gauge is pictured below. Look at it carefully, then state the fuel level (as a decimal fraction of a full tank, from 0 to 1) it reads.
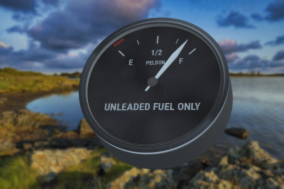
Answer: 0.875
